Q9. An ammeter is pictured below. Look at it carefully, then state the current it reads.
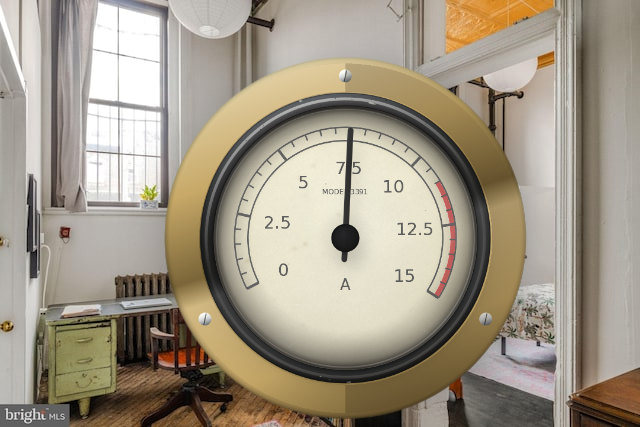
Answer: 7.5 A
